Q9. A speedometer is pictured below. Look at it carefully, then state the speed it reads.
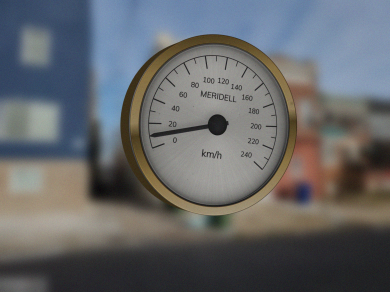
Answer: 10 km/h
